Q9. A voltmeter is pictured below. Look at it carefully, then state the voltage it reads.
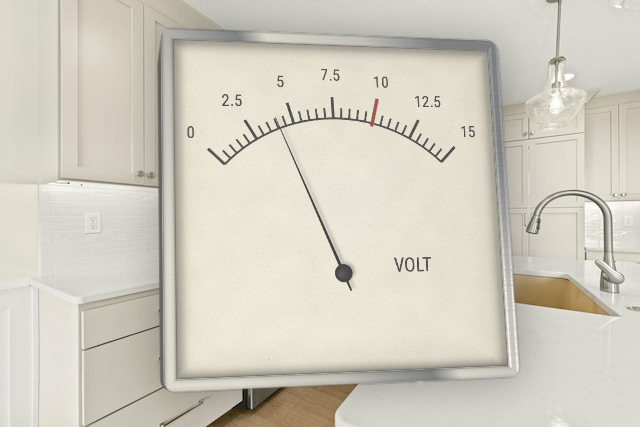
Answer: 4 V
